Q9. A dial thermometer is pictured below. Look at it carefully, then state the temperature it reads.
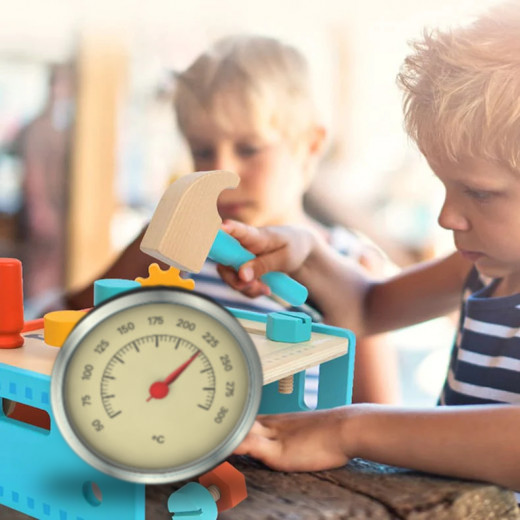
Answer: 225 °C
